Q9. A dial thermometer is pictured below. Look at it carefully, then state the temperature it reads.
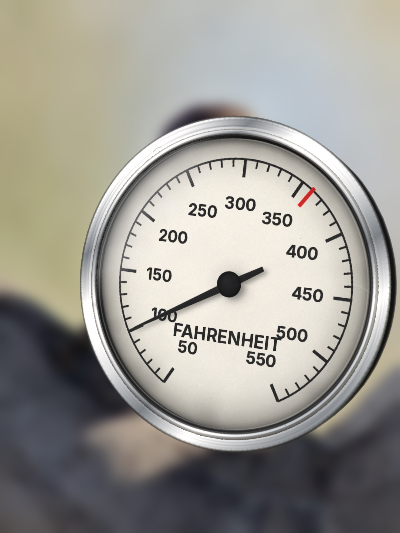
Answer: 100 °F
